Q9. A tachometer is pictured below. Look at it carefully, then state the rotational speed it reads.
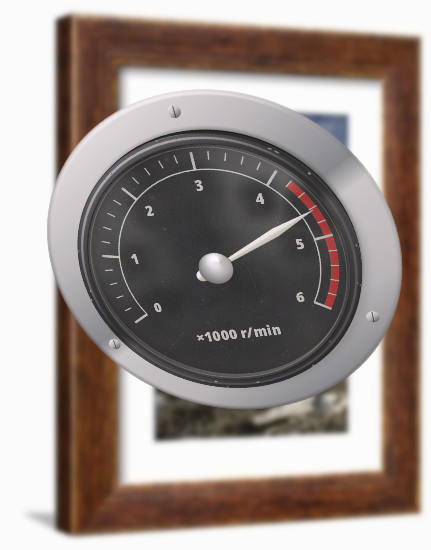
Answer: 4600 rpm
